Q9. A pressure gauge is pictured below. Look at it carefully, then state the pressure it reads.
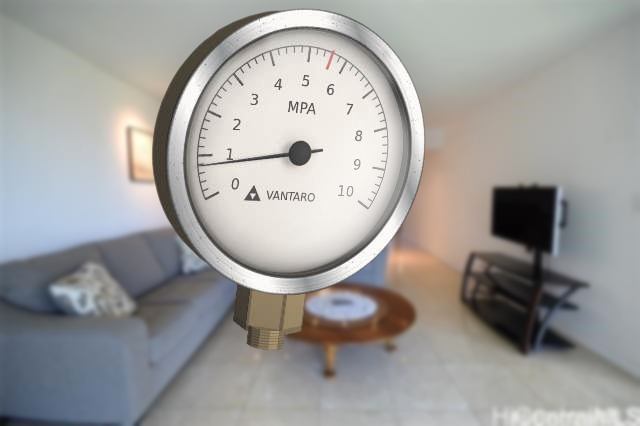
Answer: 0.8 MPa
